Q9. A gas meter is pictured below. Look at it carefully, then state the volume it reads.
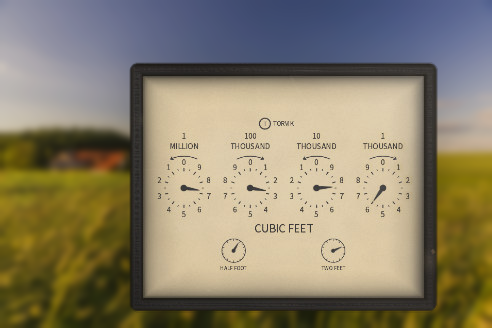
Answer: 727600 ft³
